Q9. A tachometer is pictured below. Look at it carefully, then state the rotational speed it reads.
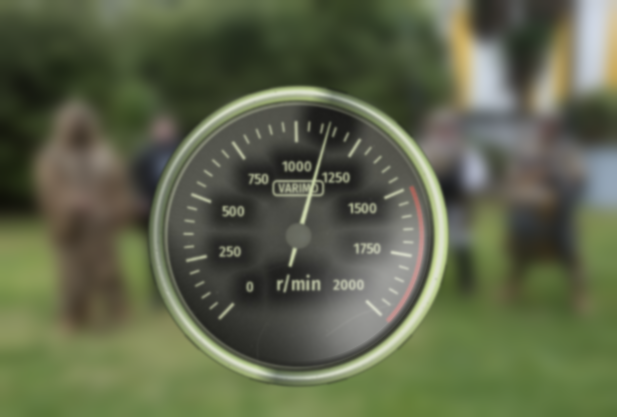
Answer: 1125 rpm
